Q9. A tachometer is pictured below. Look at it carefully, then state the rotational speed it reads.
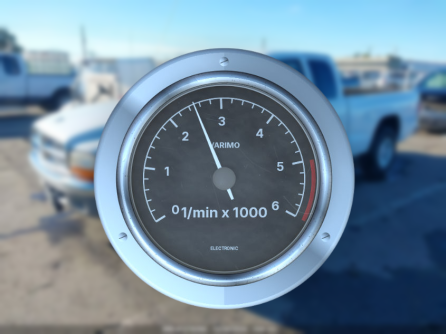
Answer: 2500 rpm
